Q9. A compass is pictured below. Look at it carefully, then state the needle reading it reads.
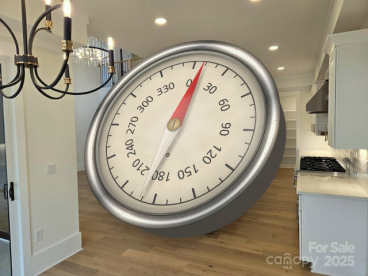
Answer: 10 °
